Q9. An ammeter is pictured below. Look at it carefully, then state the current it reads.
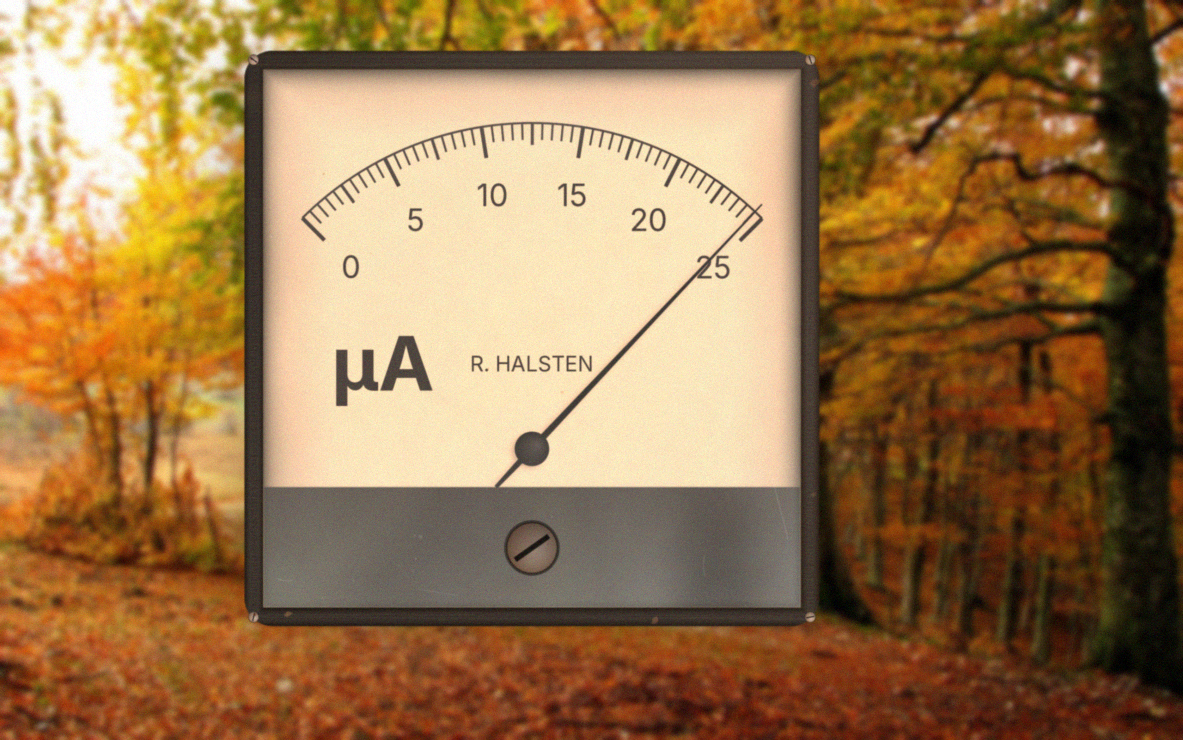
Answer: 24.5 µA
